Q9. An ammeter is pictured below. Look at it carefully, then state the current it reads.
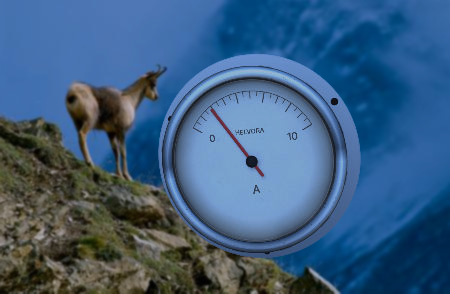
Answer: 2 A
